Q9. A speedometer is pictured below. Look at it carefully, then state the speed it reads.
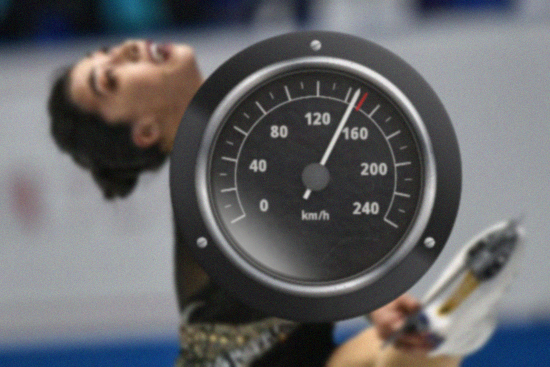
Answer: 145 km/h
